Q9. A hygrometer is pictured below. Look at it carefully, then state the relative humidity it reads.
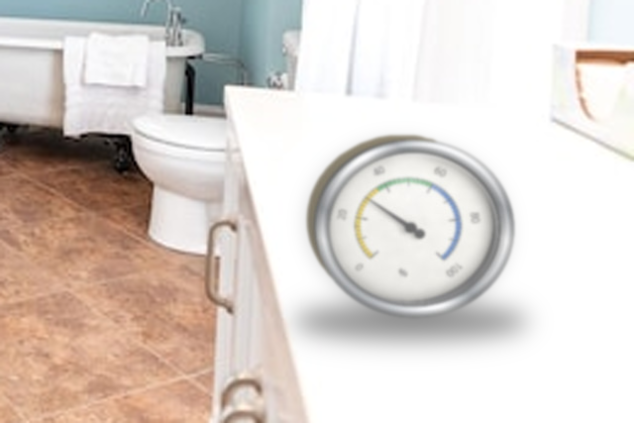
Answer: 30 %
